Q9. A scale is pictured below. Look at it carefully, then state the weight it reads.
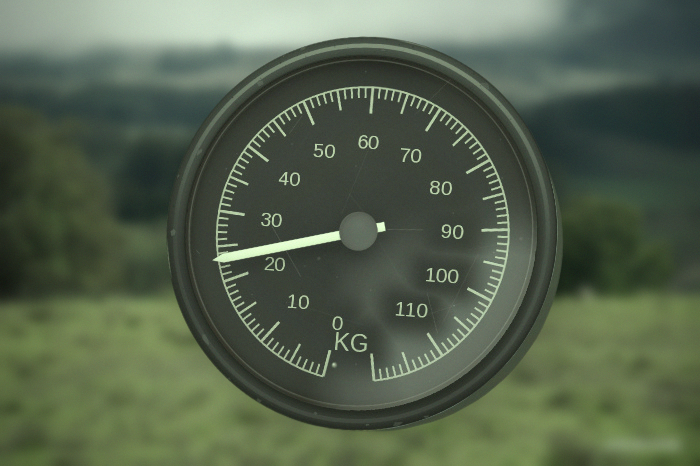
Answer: 23 kg
